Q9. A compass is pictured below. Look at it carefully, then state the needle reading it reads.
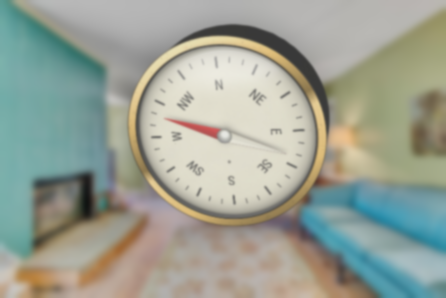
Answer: 290 °
